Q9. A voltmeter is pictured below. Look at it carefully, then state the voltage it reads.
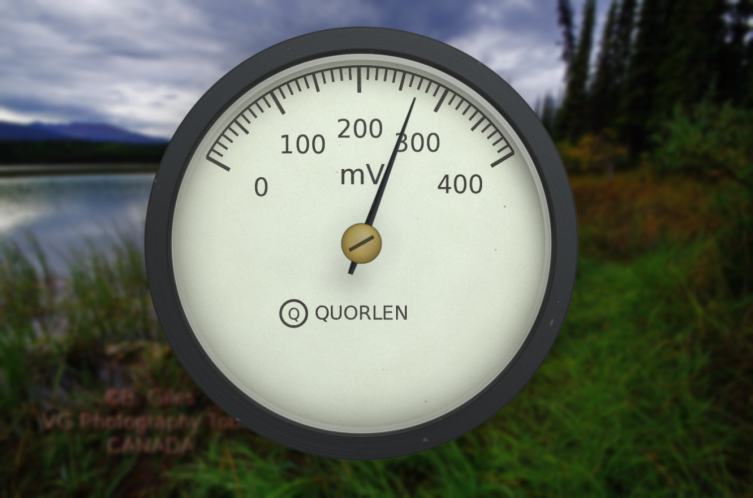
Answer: 270 mV
